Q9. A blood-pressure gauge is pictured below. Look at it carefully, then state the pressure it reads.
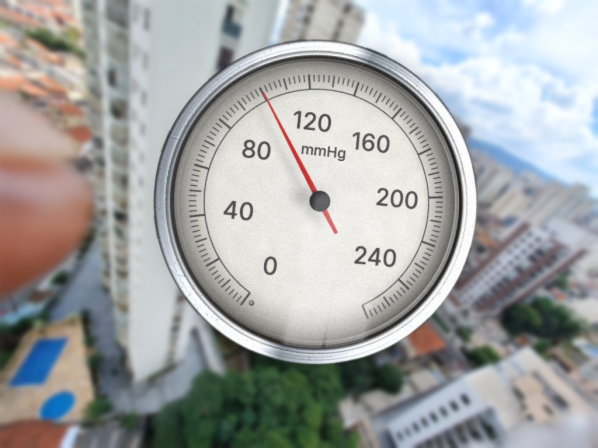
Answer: 100 mmHg
